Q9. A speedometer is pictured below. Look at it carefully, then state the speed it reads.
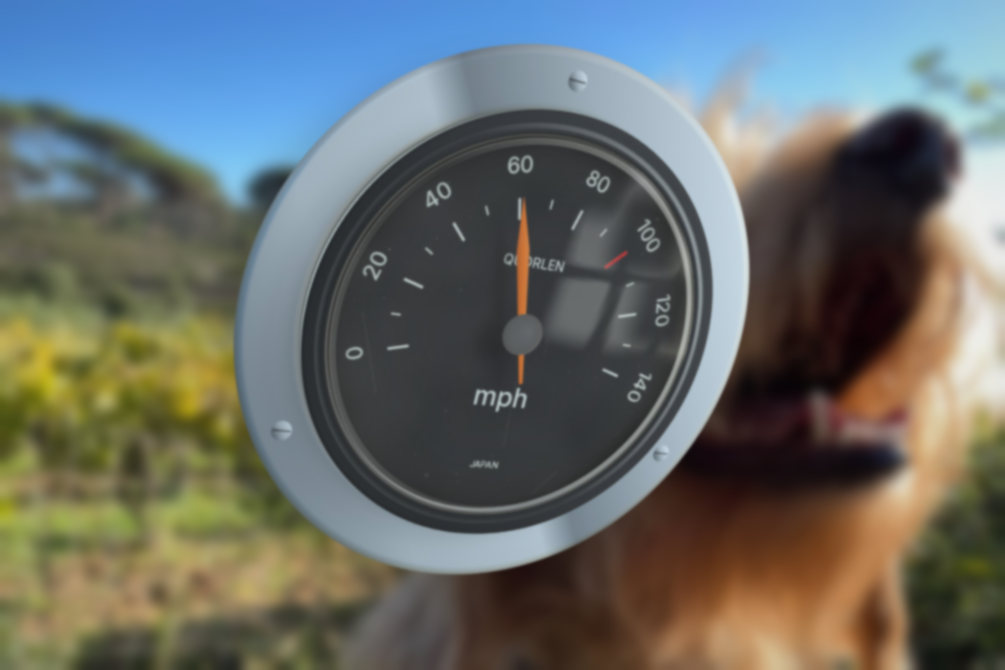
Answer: 60 mph
